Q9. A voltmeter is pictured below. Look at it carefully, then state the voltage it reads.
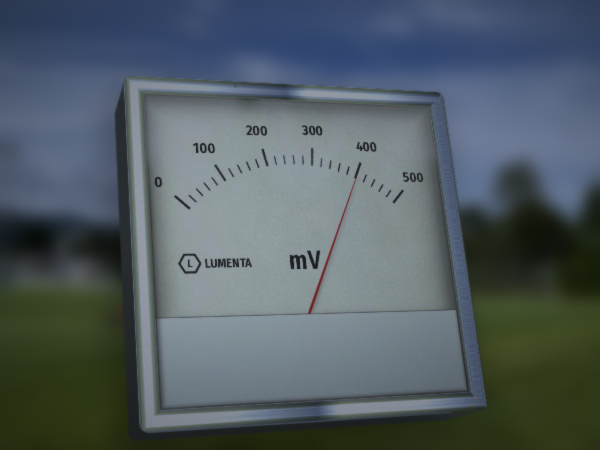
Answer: 400 mV
